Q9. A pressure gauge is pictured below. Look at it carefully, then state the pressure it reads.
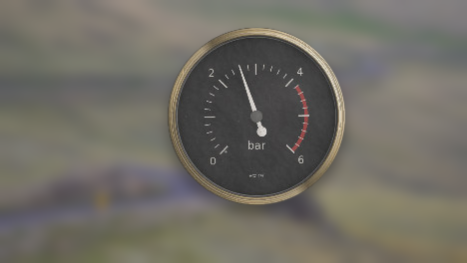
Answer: 2.6 bar
